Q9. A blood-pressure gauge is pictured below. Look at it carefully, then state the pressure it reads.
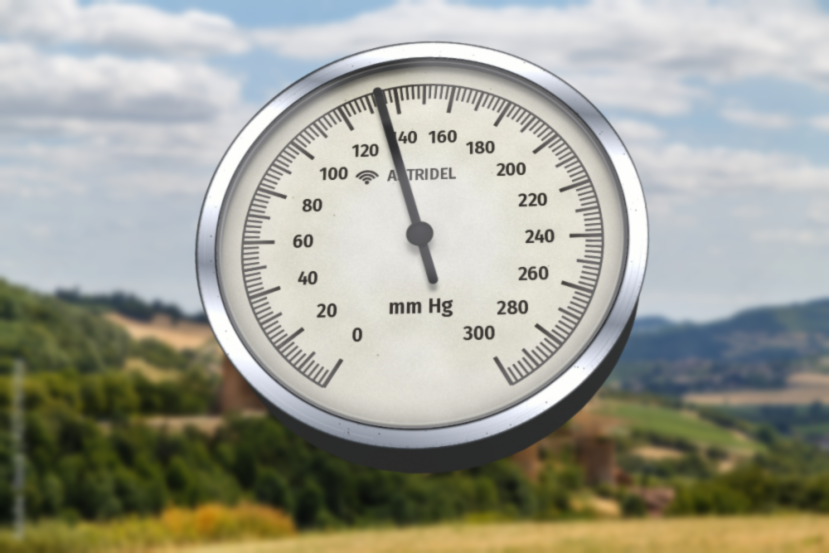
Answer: 134 mmHg
